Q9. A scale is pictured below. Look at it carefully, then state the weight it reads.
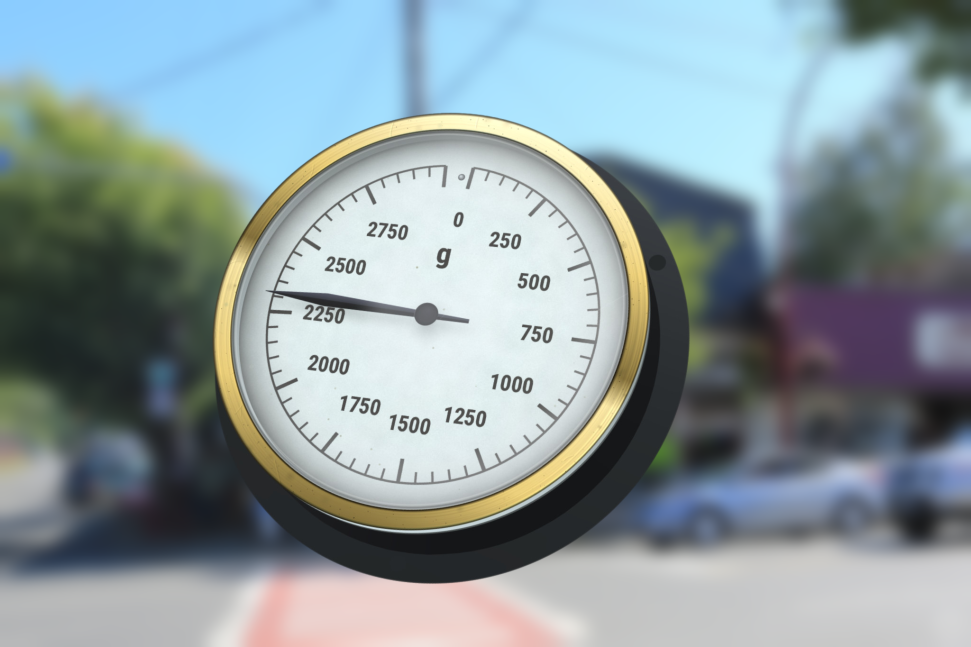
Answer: 2300 g
